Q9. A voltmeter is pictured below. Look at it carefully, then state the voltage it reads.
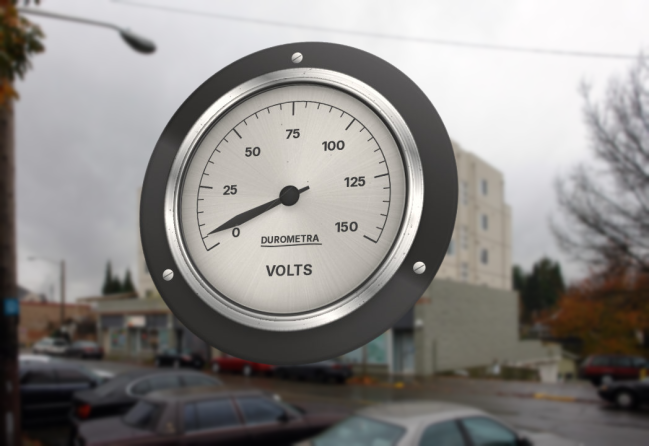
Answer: 5 V
